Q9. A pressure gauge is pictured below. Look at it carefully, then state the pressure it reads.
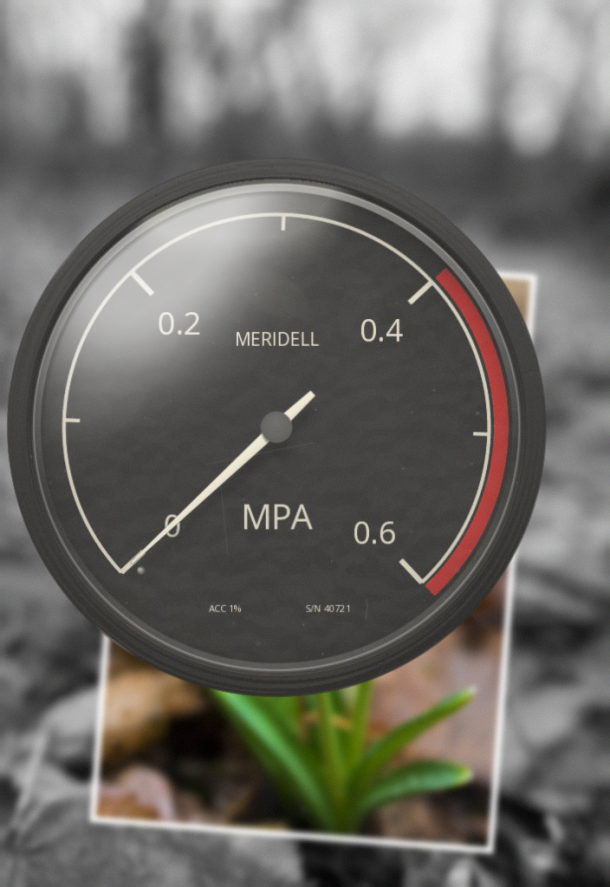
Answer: 0 MPa
